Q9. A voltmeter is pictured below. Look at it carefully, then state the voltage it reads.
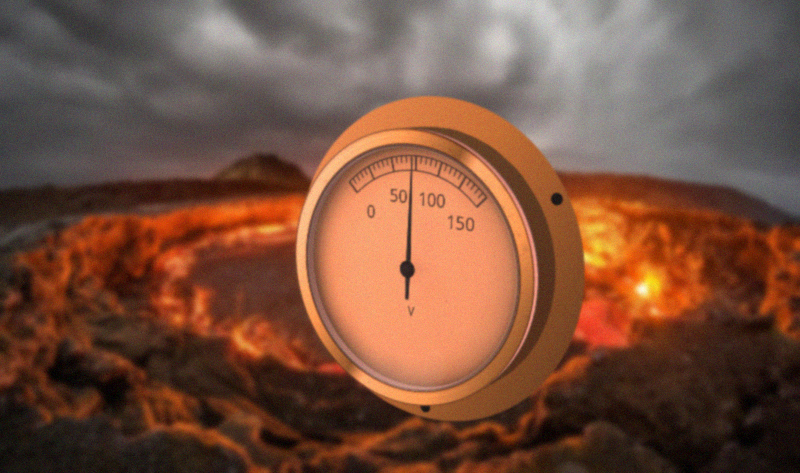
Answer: 75 V
